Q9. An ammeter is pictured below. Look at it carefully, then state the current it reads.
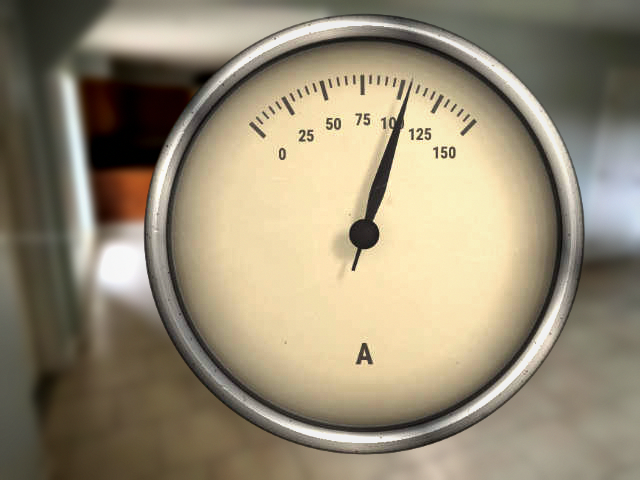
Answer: 105 A
